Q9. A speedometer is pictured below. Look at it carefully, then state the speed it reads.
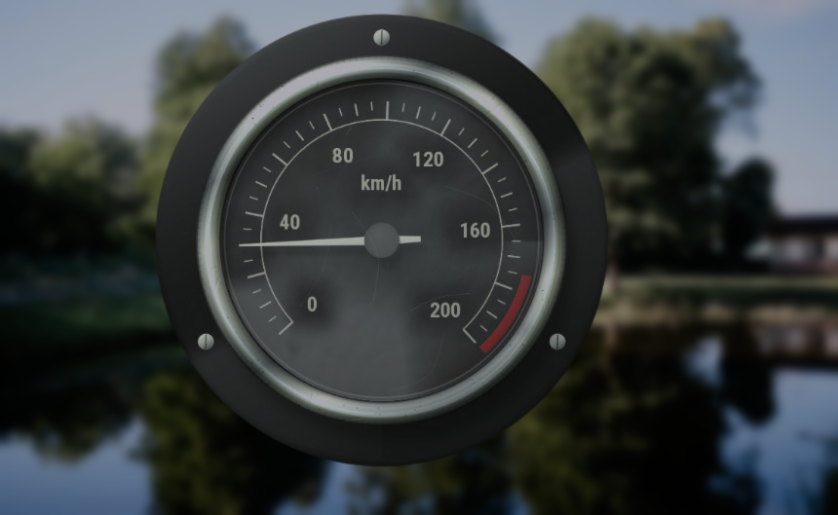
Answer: 30 km/h
